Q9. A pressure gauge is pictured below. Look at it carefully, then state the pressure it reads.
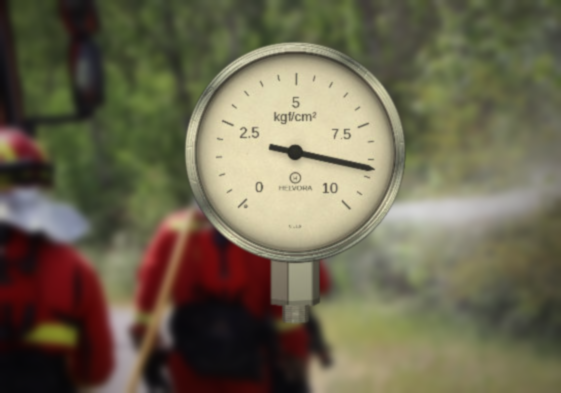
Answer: 8.75 kg/cm²
